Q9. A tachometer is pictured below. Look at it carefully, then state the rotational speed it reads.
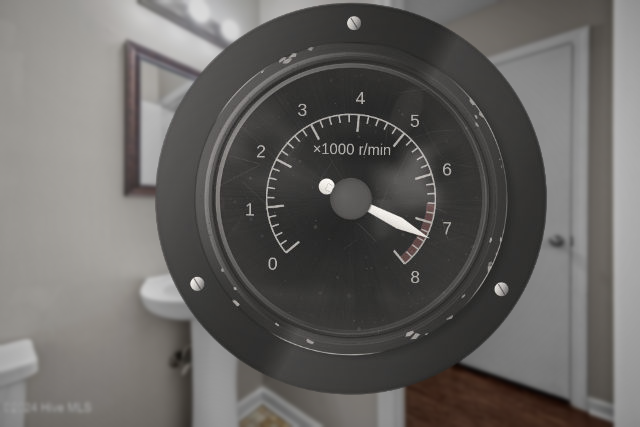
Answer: 7300 rpm
